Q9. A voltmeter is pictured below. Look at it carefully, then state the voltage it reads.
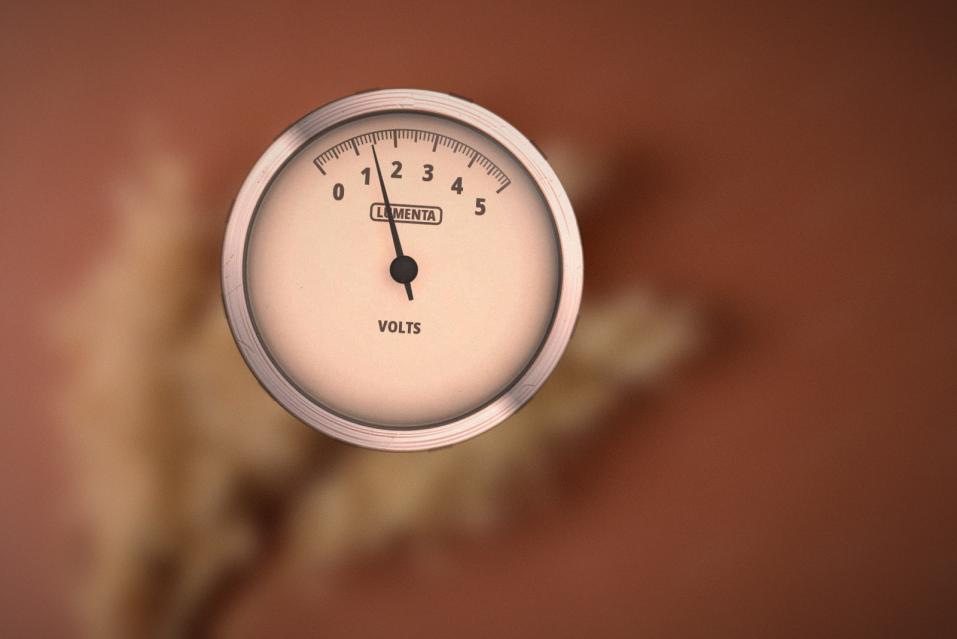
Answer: 1.4 V
